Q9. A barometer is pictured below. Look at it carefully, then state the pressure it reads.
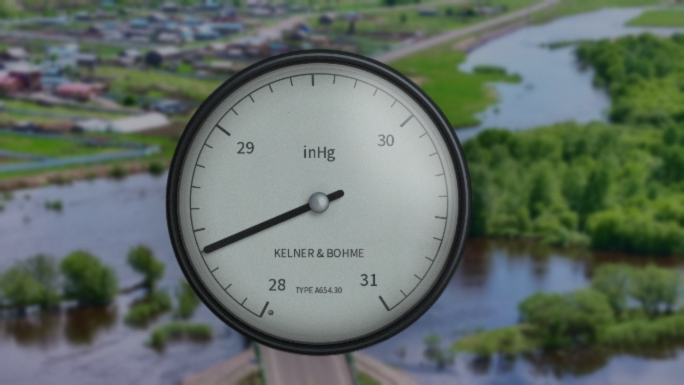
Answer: 28.4 inHg
